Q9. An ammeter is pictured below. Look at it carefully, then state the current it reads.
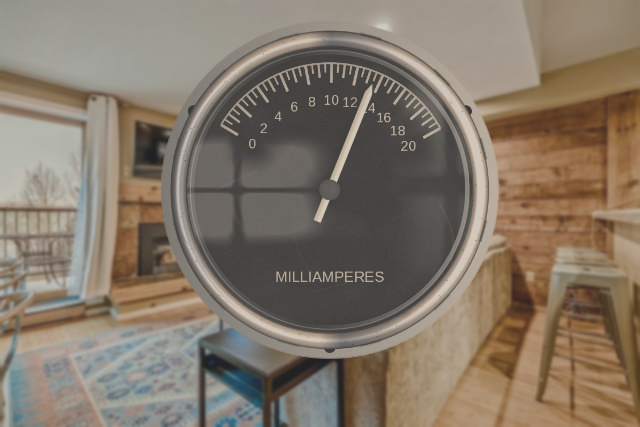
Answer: 13.5 mA
